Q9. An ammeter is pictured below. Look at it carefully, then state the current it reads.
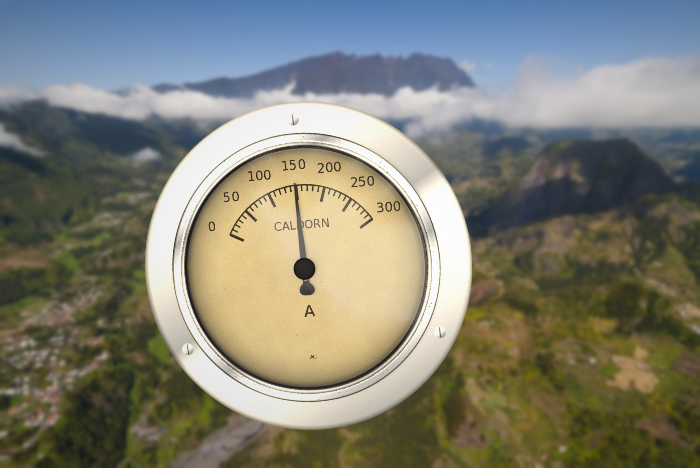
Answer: 150 A
